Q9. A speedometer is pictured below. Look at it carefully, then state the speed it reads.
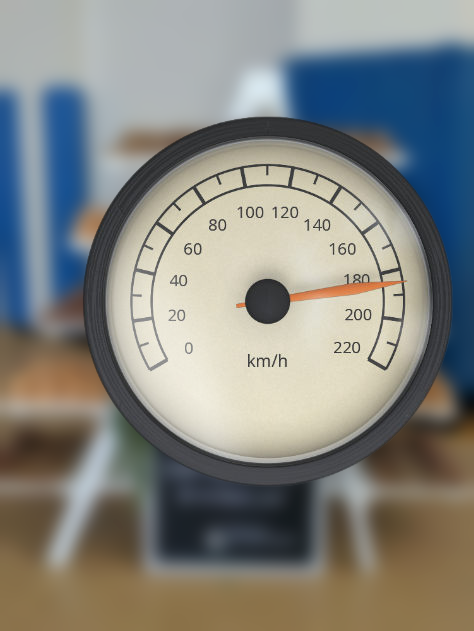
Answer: 185 km/h
